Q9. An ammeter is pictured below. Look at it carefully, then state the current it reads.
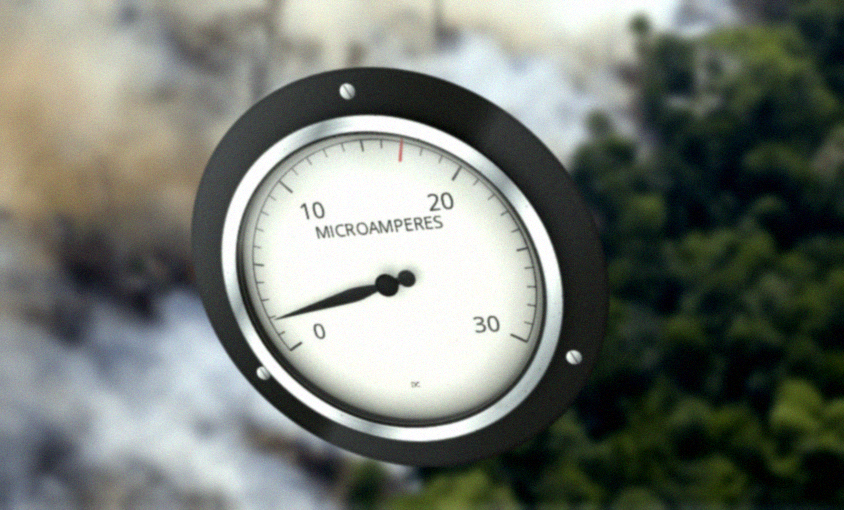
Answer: 2 µA
